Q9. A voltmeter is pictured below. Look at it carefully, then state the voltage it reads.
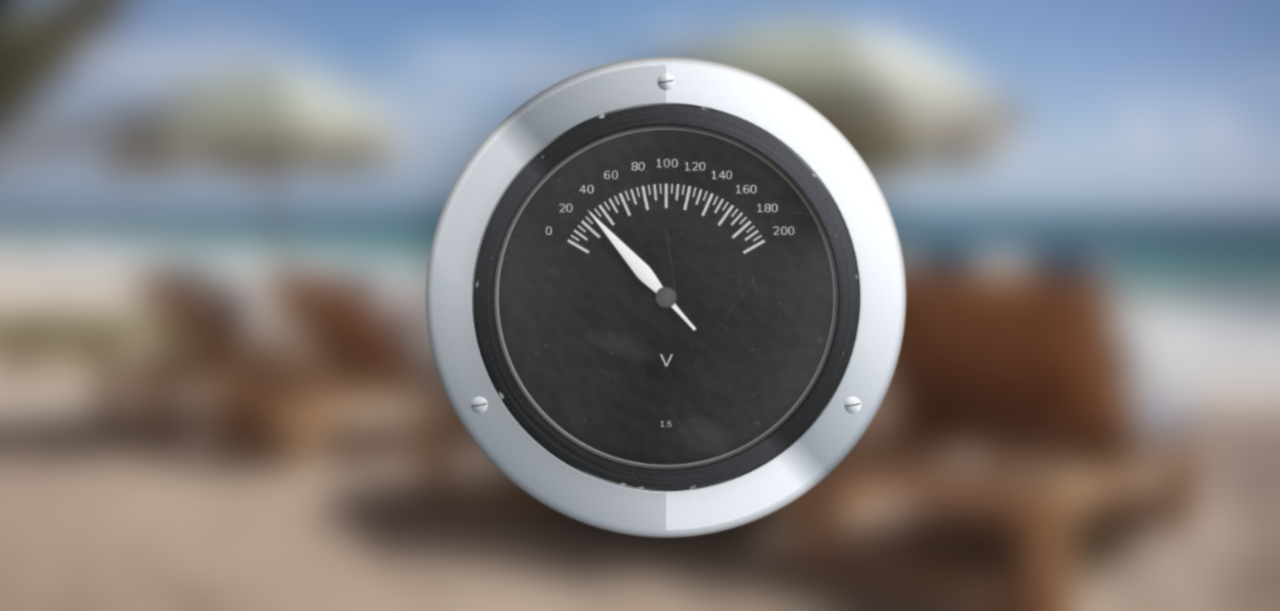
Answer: 30 V
